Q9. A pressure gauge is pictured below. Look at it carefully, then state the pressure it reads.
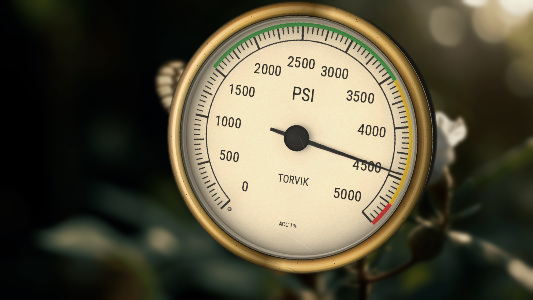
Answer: 4450 psi
